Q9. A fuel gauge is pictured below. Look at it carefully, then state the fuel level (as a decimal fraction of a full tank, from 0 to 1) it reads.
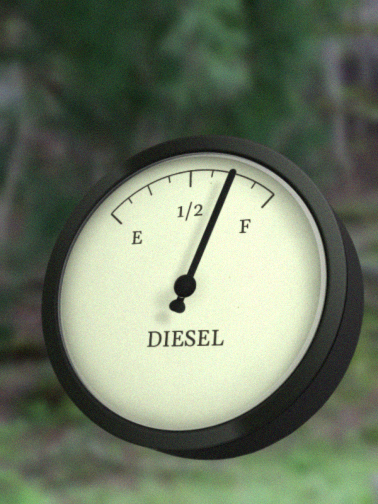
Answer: 0.75
